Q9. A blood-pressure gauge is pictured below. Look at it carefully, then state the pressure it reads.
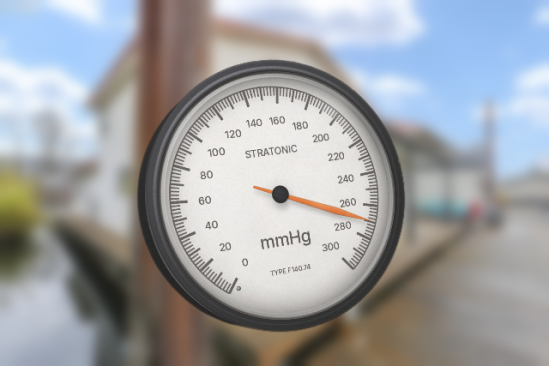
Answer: 270 mmHg
